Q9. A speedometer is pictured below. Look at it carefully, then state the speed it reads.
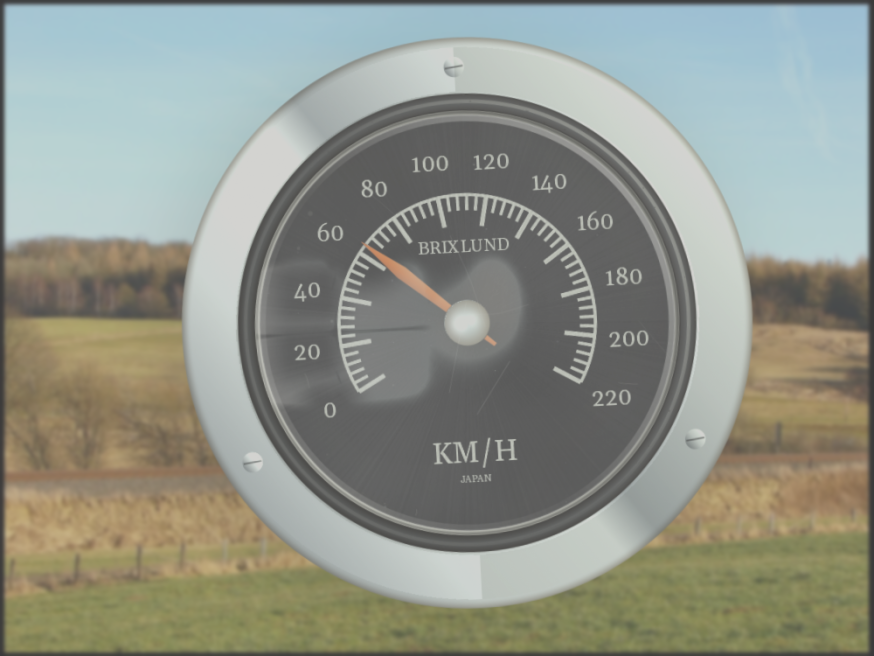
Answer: 64 km/h
